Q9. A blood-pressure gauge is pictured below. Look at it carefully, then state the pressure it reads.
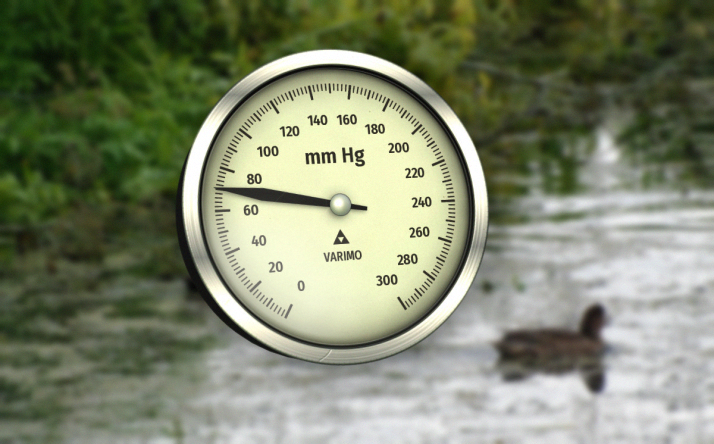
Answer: 70 mmHg
